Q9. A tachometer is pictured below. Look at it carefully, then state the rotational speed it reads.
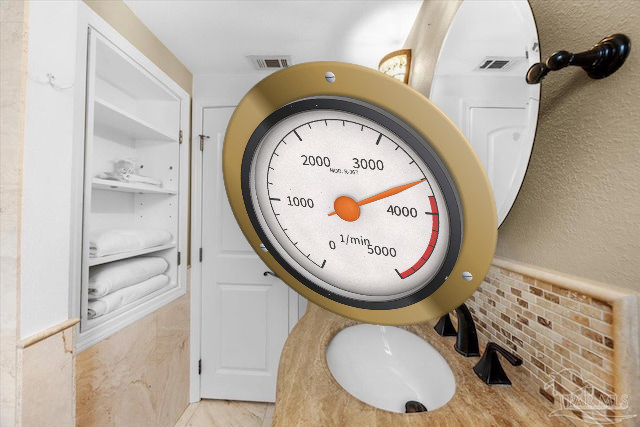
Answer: 3600 rpm
